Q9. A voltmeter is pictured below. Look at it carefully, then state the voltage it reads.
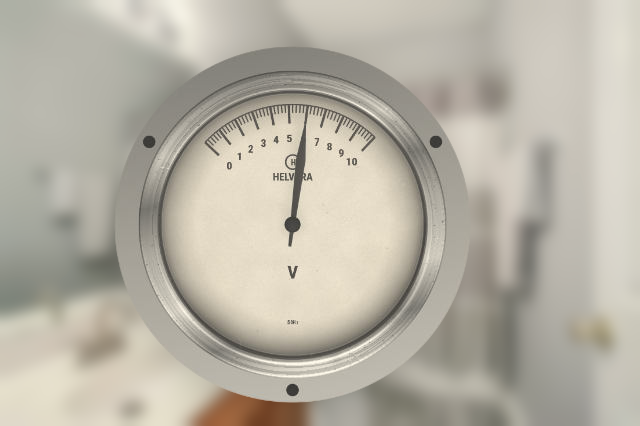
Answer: 6 V
